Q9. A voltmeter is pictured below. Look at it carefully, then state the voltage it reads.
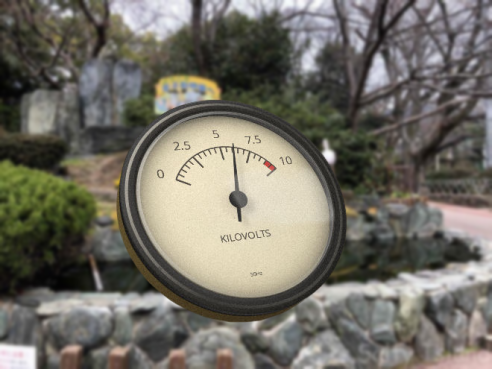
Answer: 6 kV
